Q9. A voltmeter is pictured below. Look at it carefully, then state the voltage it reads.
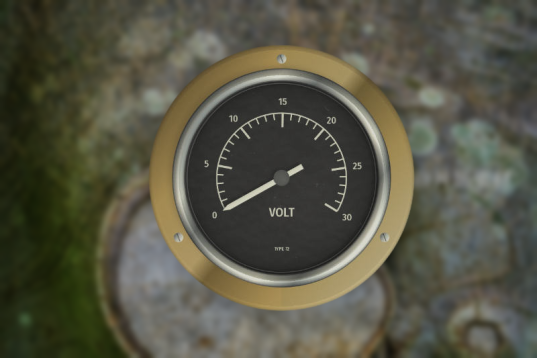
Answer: 0 V
